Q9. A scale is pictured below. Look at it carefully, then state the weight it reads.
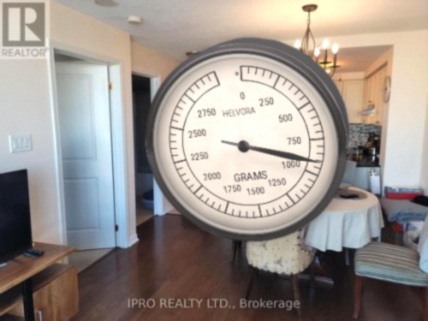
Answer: 900 g
